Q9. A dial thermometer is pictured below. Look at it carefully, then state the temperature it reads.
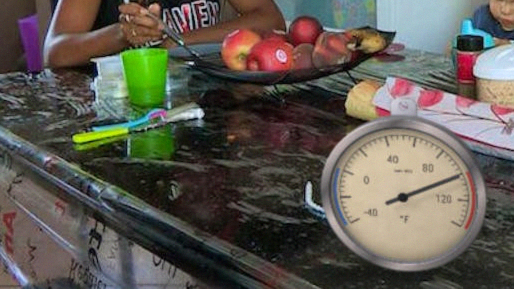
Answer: 100 °F
